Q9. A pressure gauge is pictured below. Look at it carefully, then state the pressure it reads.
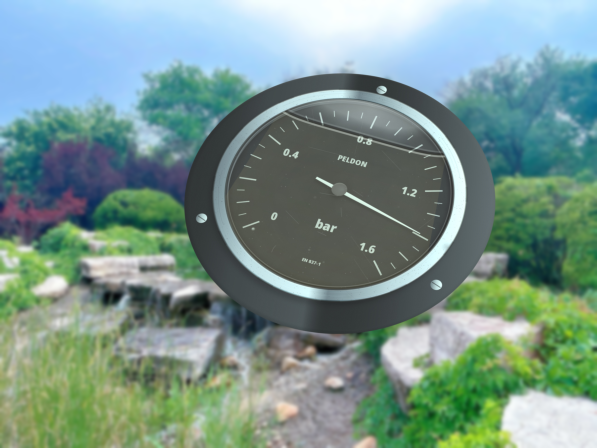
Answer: 1.4 bar
